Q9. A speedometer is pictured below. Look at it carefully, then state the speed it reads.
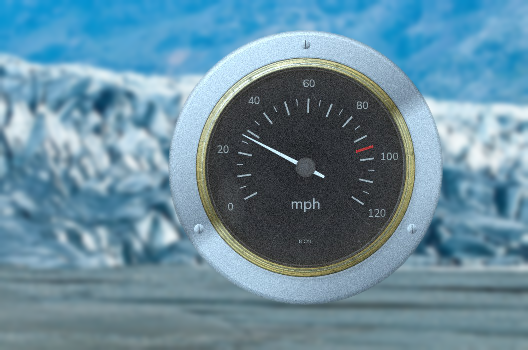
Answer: 27.5 mph
